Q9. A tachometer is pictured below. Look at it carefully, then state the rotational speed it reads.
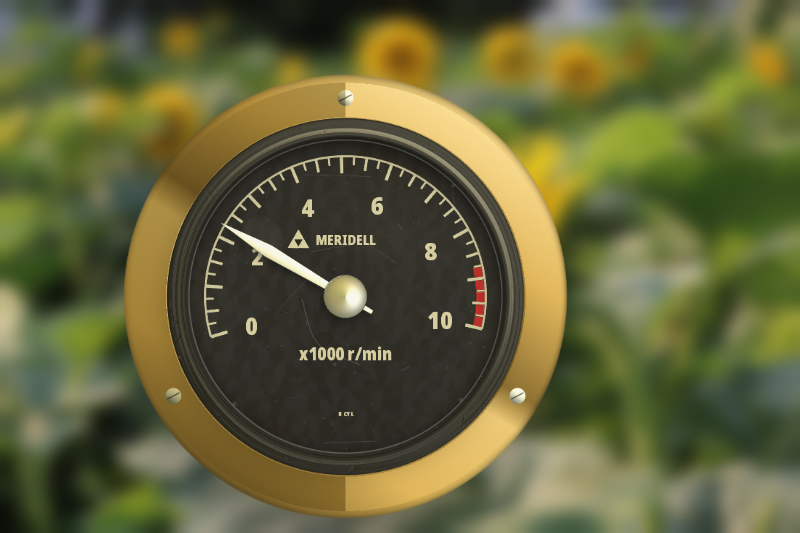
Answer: 2250 rpm
